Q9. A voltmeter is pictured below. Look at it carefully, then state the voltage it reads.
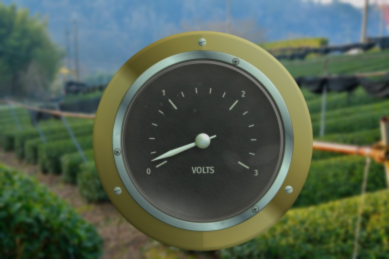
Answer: 0.1 V
